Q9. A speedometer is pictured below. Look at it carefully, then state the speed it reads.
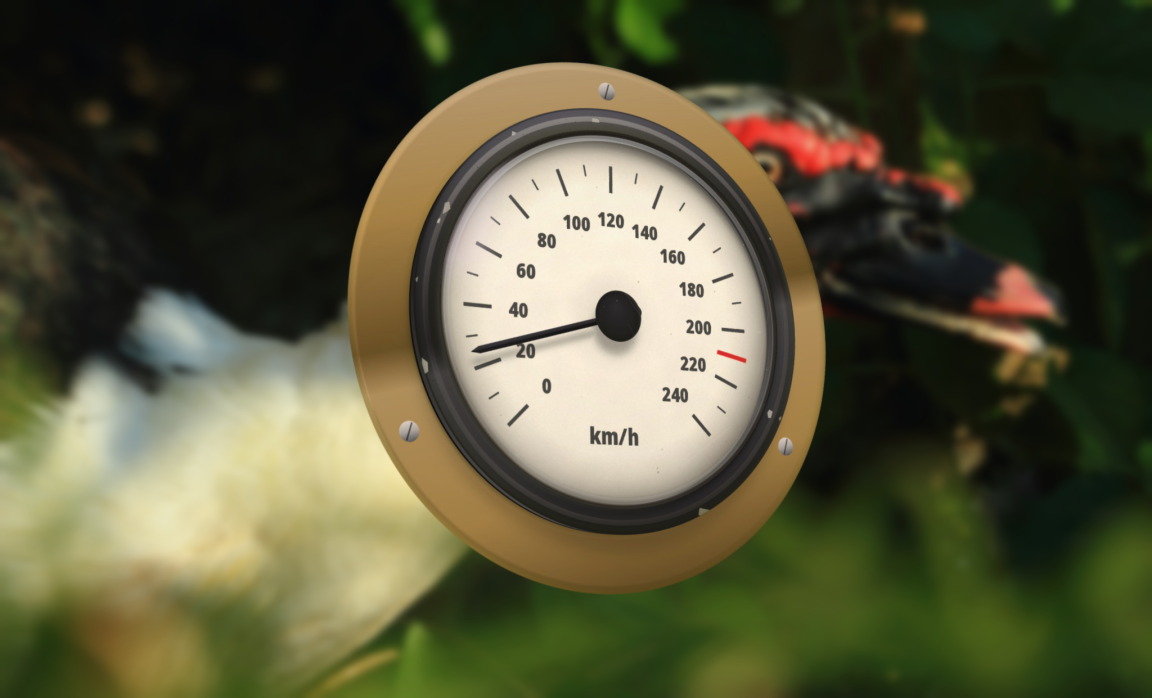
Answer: 25 km/h
